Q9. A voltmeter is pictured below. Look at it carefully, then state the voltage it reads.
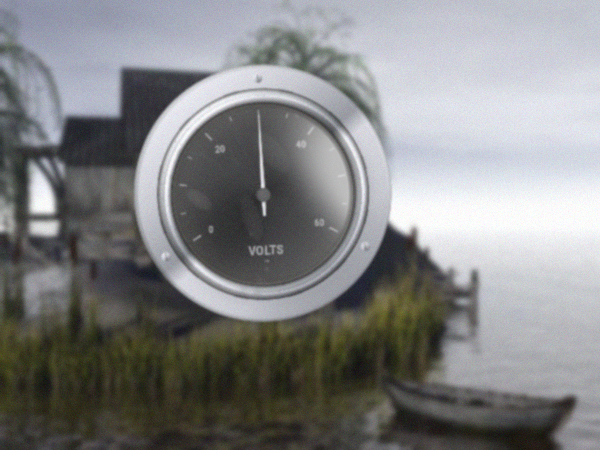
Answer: 30 V
